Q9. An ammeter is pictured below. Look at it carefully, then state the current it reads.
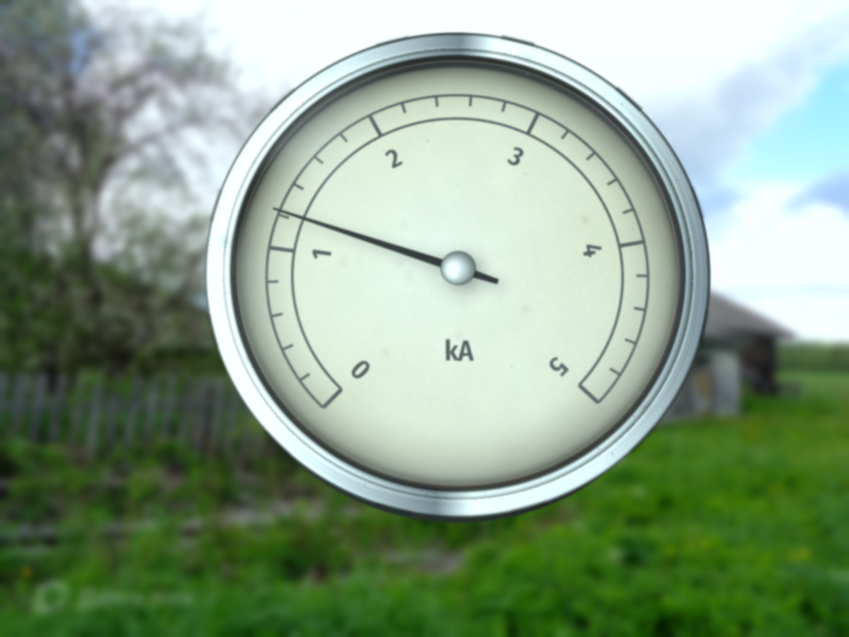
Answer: 1.2 kA
